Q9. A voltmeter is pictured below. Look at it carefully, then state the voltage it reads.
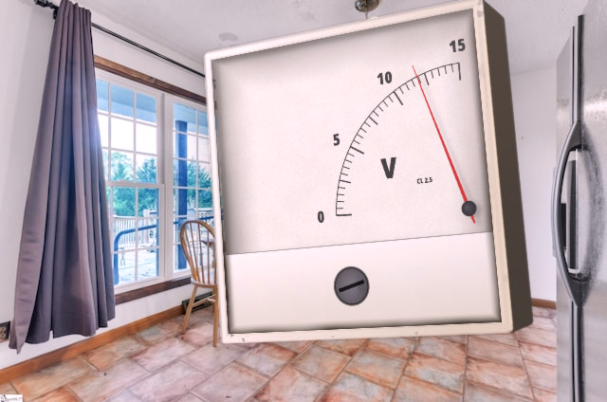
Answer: 12 V
